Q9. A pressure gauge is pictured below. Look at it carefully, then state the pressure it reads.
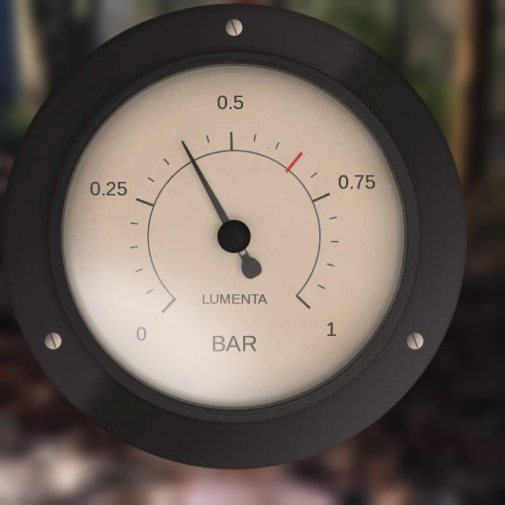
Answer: 0.4 bar
